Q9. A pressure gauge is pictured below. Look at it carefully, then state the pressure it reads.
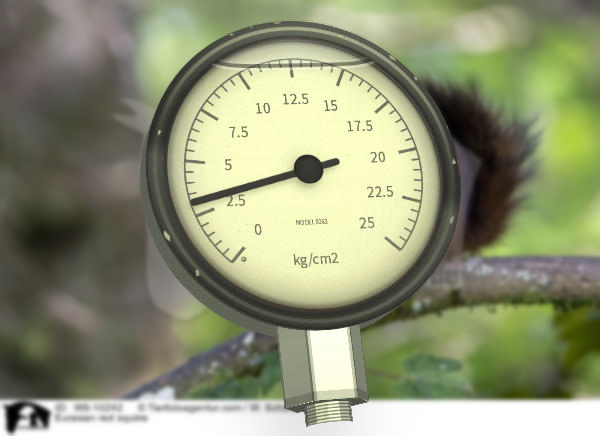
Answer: 3 kg/cm²
